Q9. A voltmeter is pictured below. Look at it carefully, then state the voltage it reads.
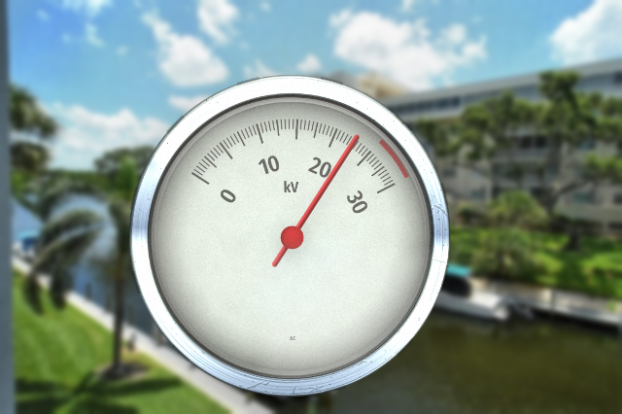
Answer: 22.5 kV
